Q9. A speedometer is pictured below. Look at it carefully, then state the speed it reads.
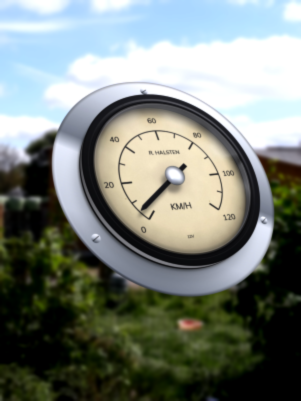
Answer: 5 km/h
